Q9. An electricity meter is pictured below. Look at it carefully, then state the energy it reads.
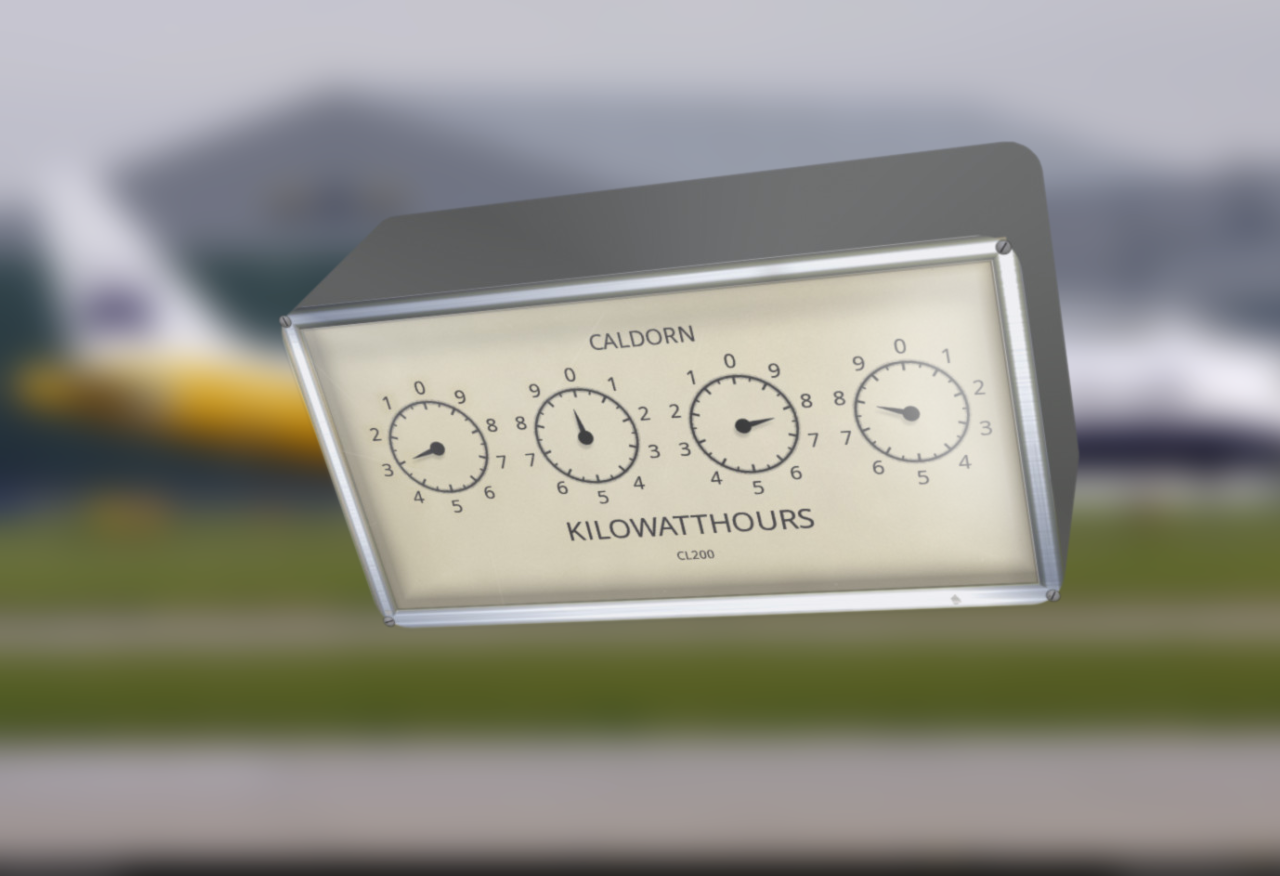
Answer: 2978 kWh
